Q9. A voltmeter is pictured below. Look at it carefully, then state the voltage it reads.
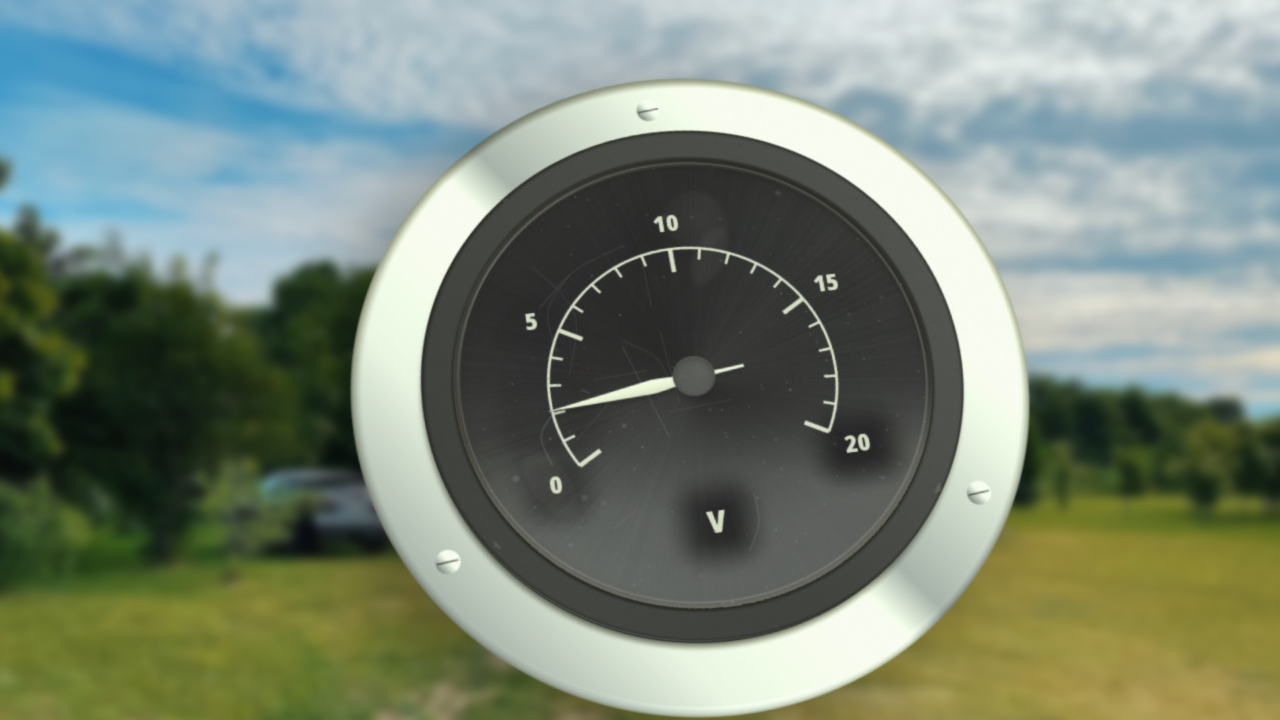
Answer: 2 V
